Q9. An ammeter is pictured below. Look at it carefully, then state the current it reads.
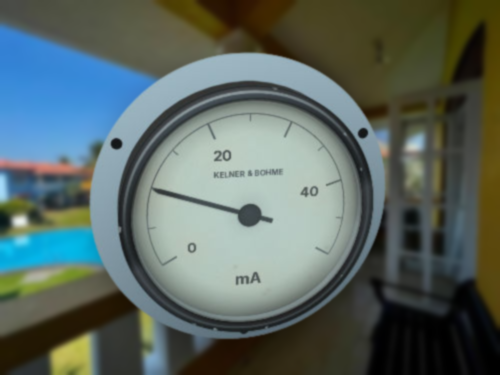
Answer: 10 mA
